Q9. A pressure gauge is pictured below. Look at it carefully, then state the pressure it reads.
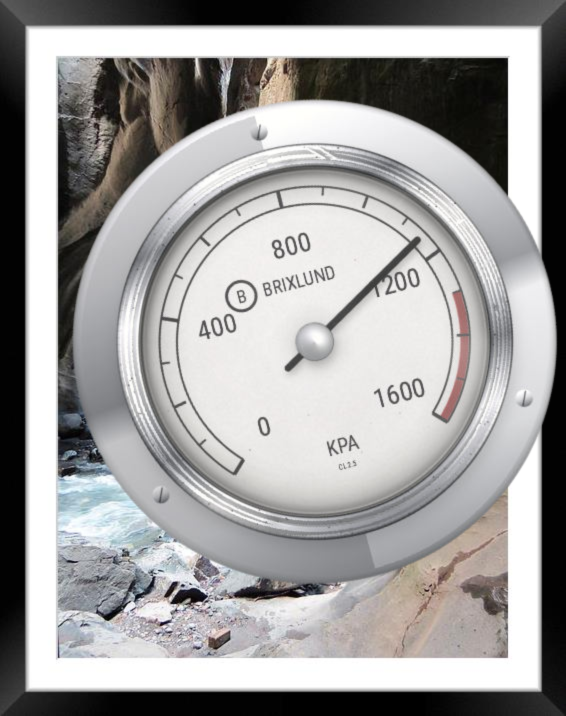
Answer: 1150 kPa
